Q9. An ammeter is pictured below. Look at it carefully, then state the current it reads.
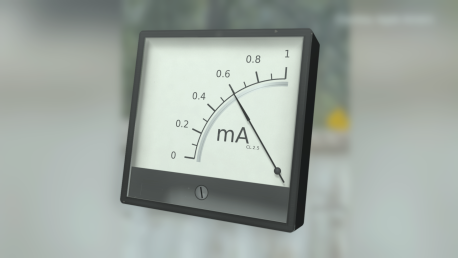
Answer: 0.6 mA
